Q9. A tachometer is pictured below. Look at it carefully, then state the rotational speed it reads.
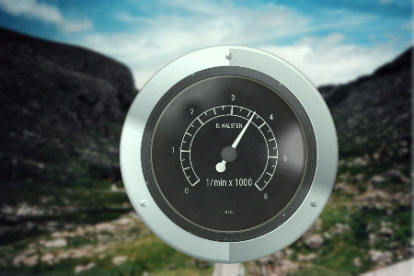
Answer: 3625 rpm
